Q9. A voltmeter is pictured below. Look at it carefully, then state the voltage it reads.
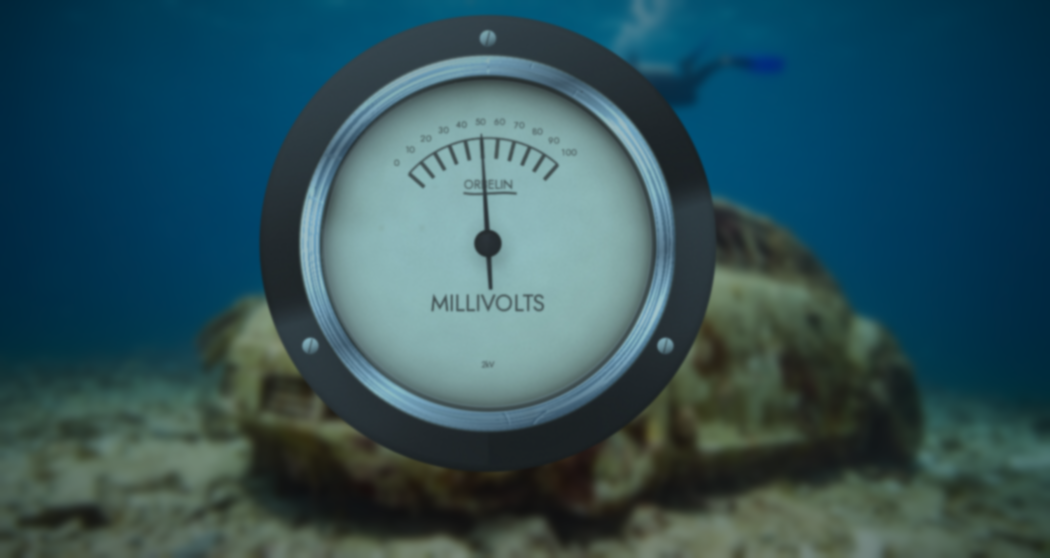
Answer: 50 mV
